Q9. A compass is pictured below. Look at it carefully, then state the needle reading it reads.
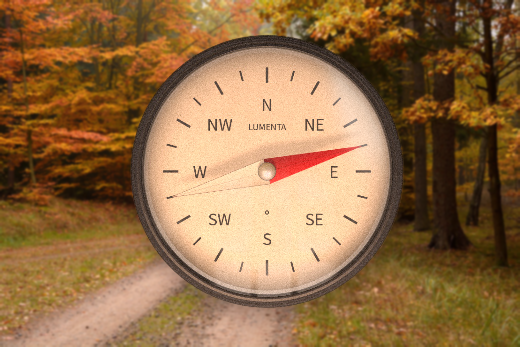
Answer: 75 °
